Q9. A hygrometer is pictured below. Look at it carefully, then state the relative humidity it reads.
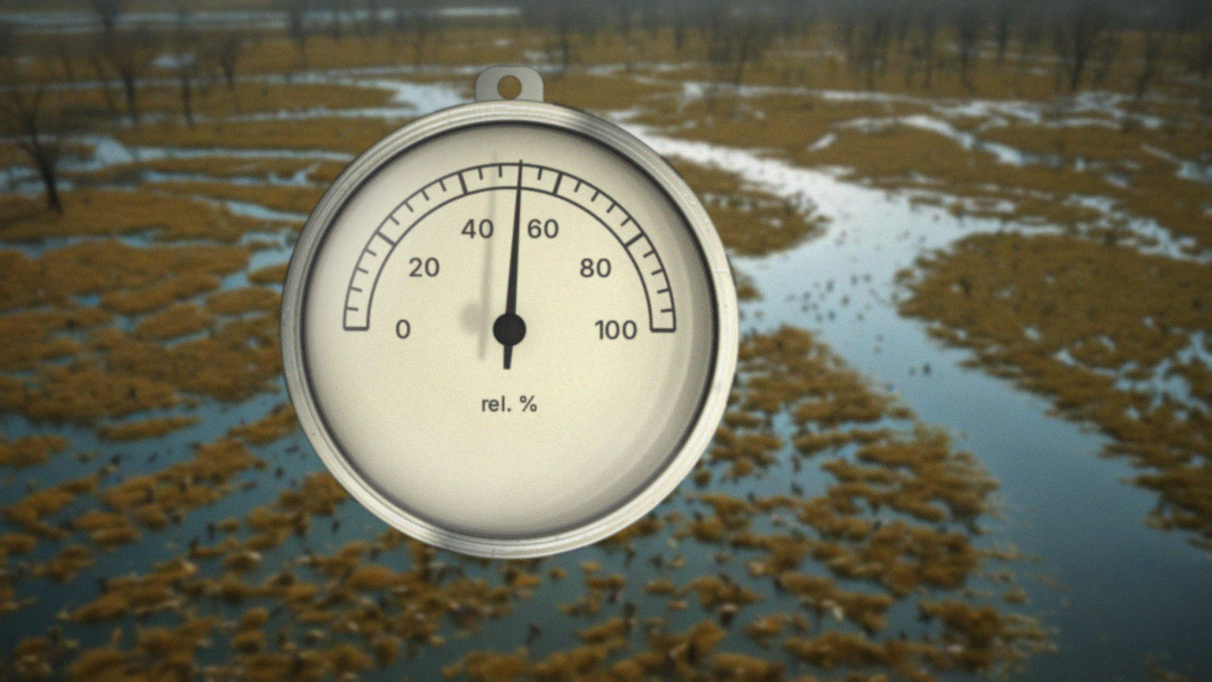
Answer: 52 %
